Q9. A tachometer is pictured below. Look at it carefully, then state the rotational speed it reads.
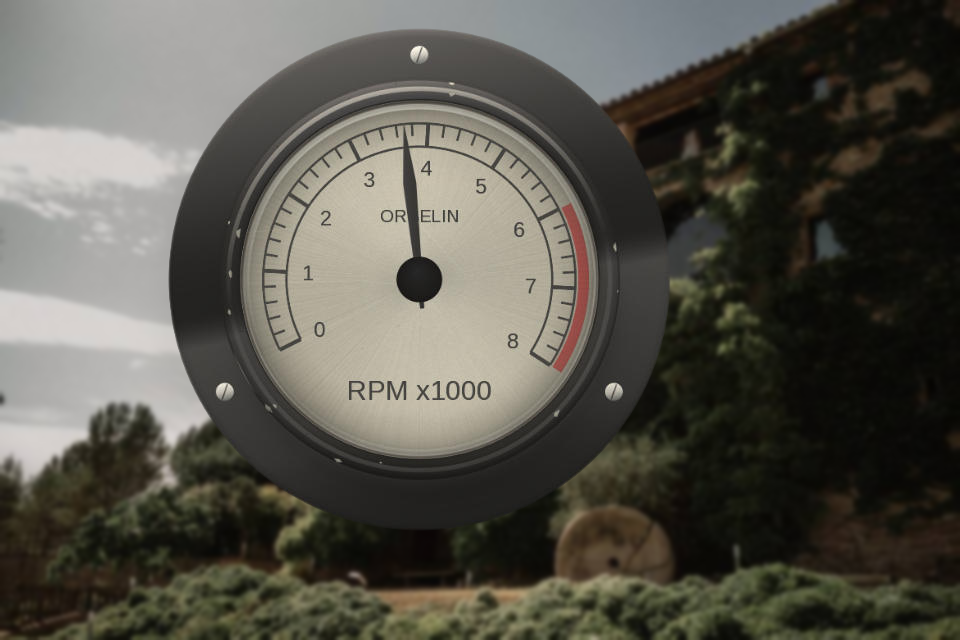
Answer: 3700 rpm
